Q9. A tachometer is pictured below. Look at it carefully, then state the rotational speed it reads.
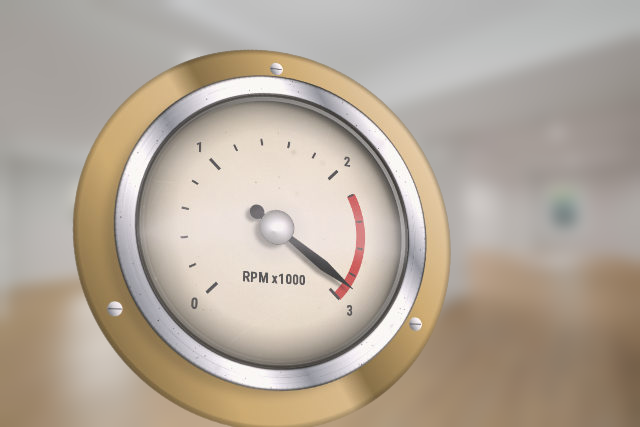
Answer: 2900 rpm
